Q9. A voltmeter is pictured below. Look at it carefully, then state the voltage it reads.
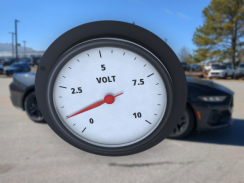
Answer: 1 V
